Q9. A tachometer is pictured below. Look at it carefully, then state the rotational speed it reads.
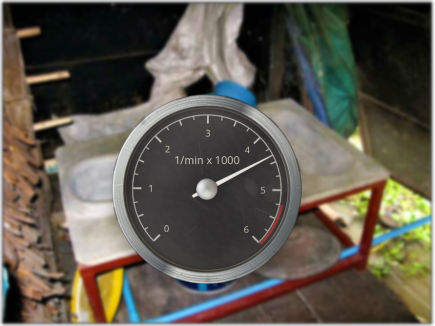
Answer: 4375 rpm
